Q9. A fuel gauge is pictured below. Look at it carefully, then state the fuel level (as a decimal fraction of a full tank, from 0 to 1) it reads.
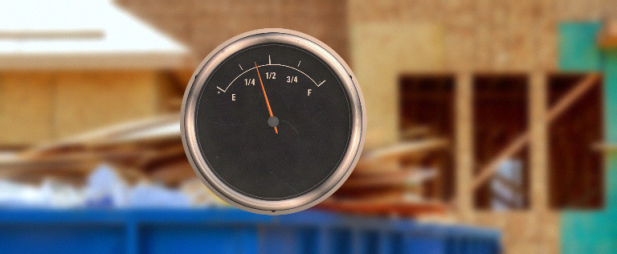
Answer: 0.375
